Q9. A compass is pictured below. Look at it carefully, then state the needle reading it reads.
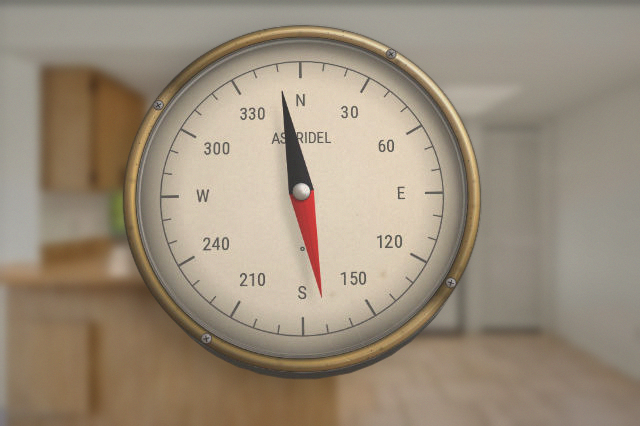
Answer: 170 °
